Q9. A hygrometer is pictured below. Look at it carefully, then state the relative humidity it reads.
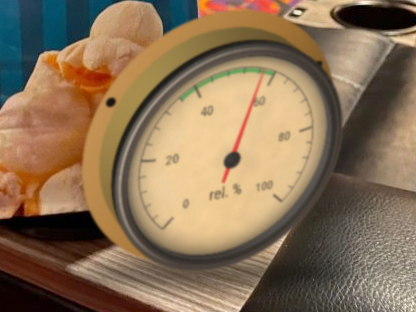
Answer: 56 %
